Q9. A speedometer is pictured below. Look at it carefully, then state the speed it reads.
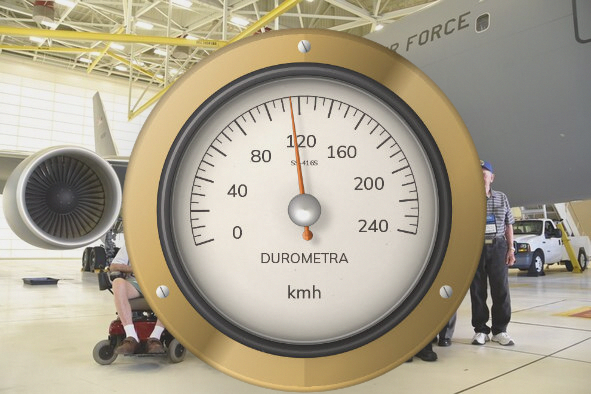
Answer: 115 km/h
